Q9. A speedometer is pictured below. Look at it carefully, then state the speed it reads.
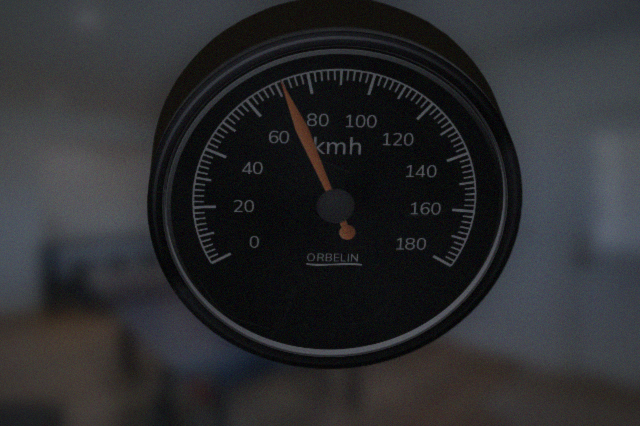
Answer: 72 km/h
